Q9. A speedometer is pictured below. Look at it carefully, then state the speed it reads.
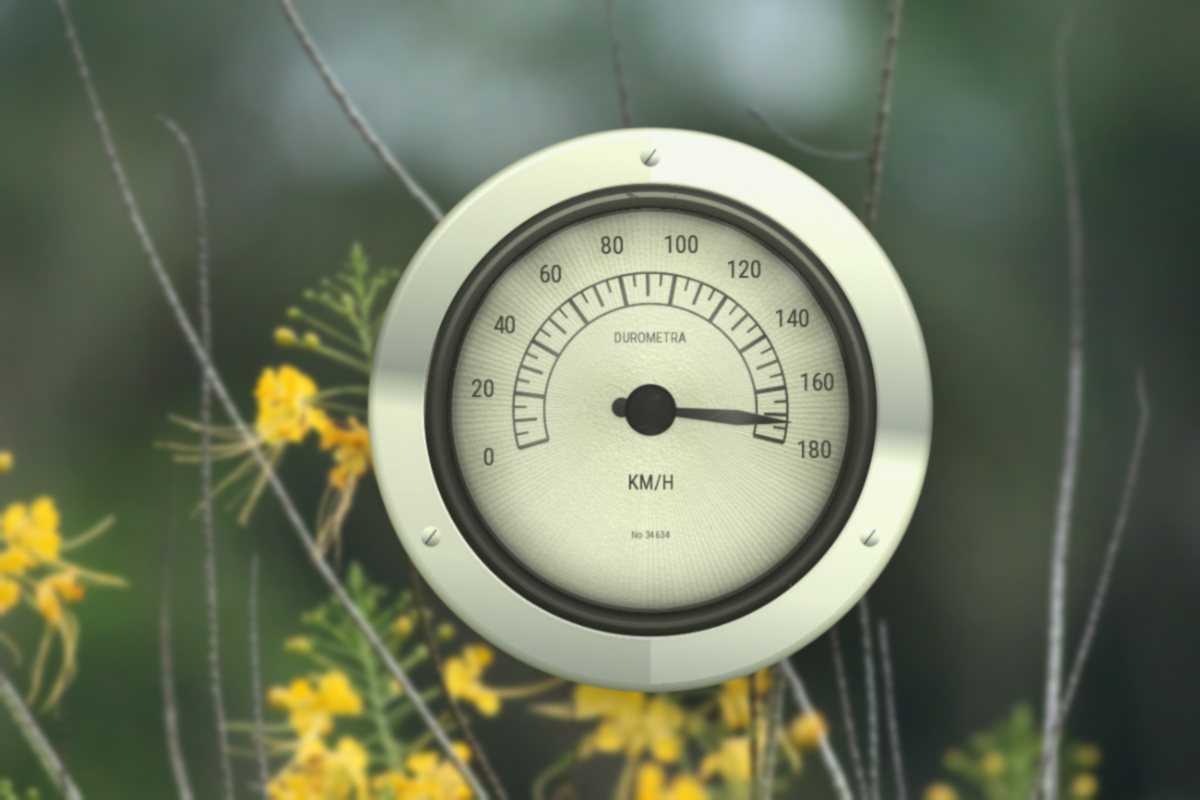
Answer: 172.5 km/h
